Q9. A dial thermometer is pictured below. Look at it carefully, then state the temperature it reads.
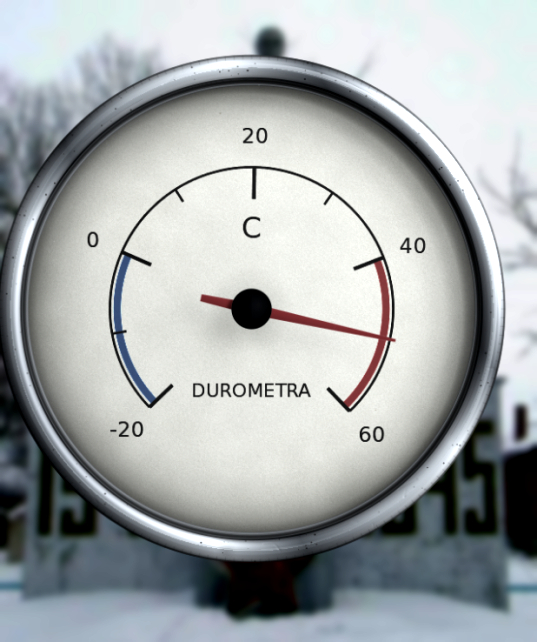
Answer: 50 °C
